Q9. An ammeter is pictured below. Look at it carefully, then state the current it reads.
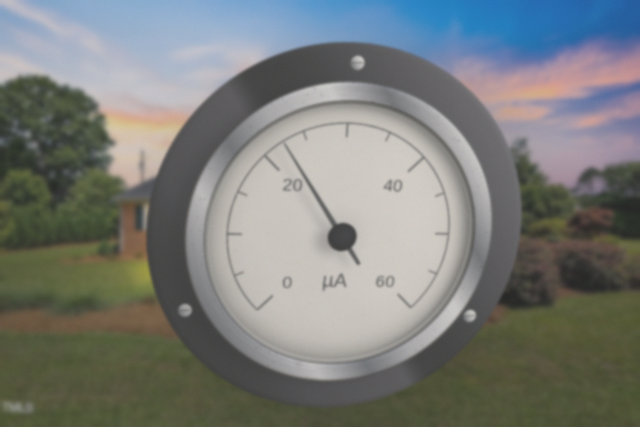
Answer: 22.5 µA
